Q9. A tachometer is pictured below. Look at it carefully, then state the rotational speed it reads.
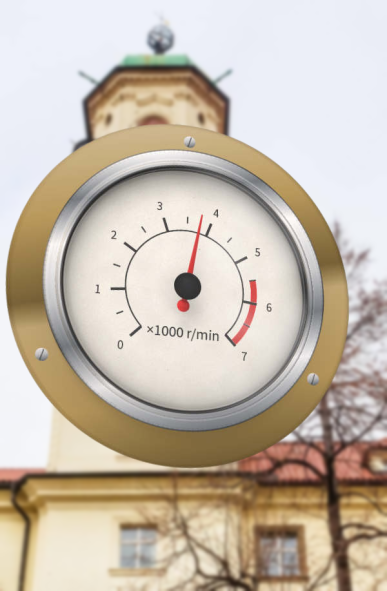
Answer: 3750 rpm
